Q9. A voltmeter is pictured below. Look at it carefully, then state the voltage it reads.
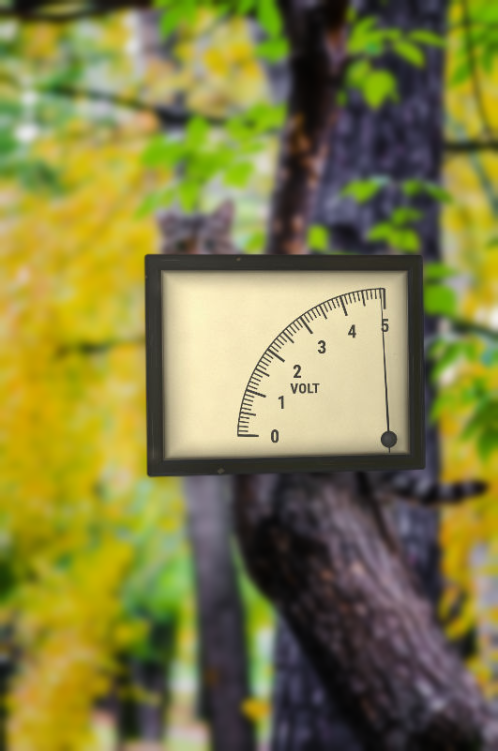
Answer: 4.9 V
